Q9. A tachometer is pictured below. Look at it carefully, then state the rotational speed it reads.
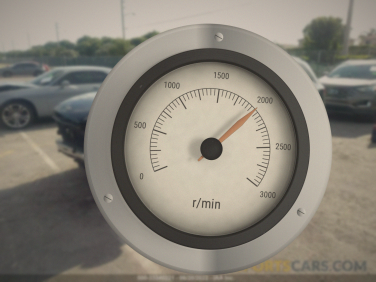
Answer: 2000 rpm
